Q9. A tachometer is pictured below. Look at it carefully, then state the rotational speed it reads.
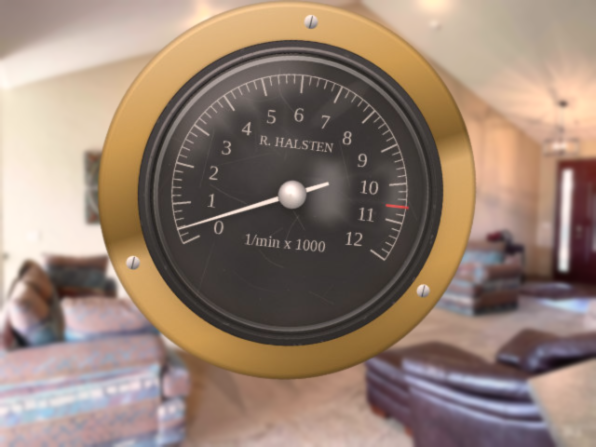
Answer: 400 rpm
